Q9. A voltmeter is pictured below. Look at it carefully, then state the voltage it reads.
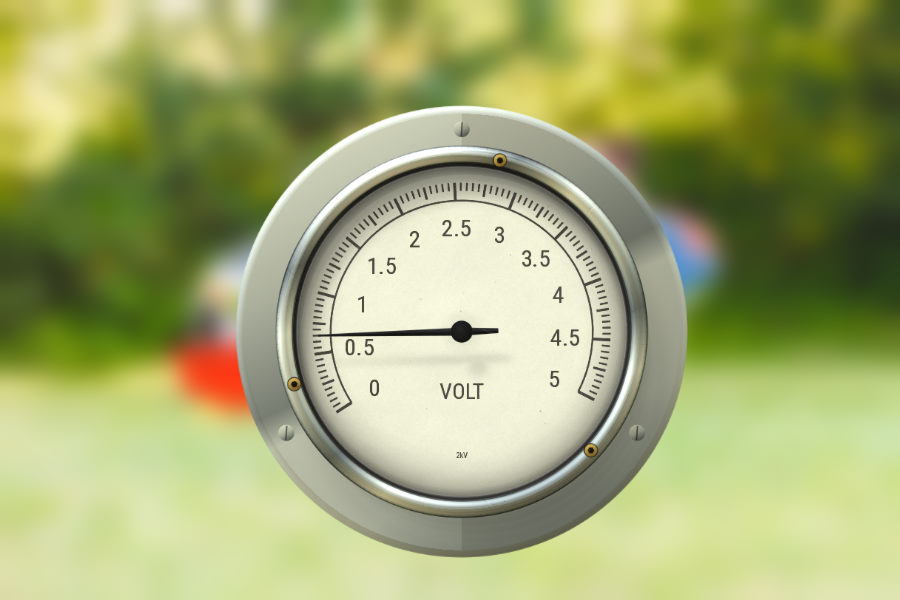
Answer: 0.65 V
